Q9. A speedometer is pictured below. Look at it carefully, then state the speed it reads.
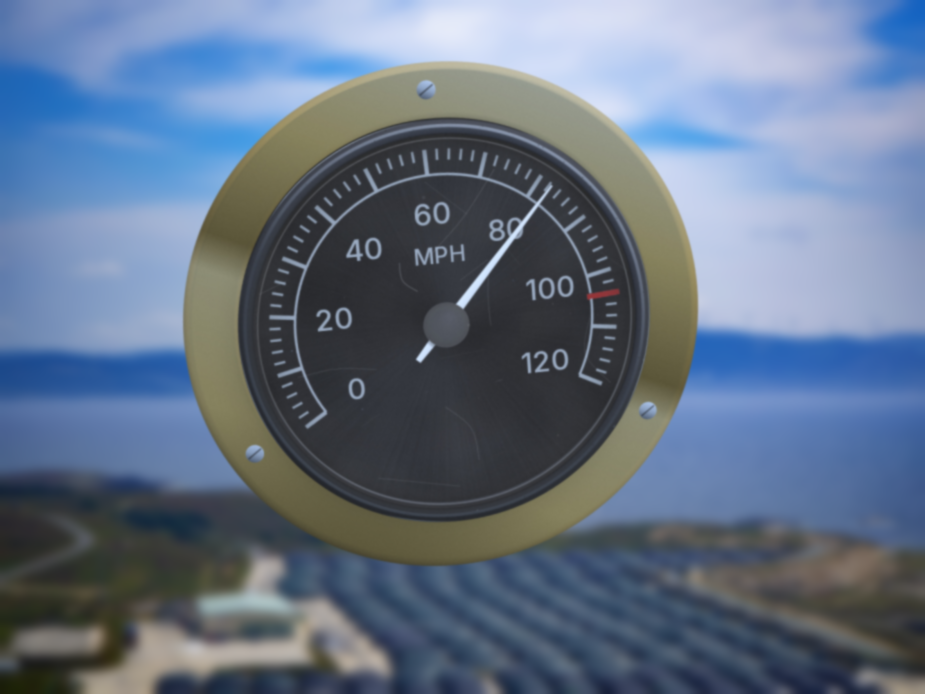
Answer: 82 mph
